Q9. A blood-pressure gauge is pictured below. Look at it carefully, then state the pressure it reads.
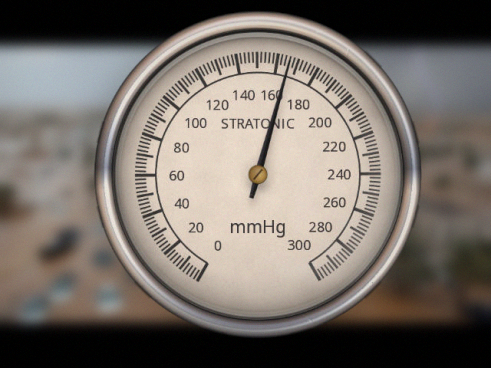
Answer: 166 mmHg
